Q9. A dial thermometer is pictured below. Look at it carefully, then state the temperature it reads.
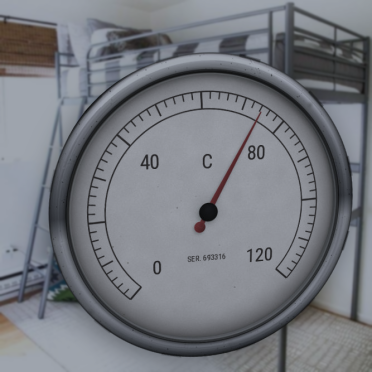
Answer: 74 °C
